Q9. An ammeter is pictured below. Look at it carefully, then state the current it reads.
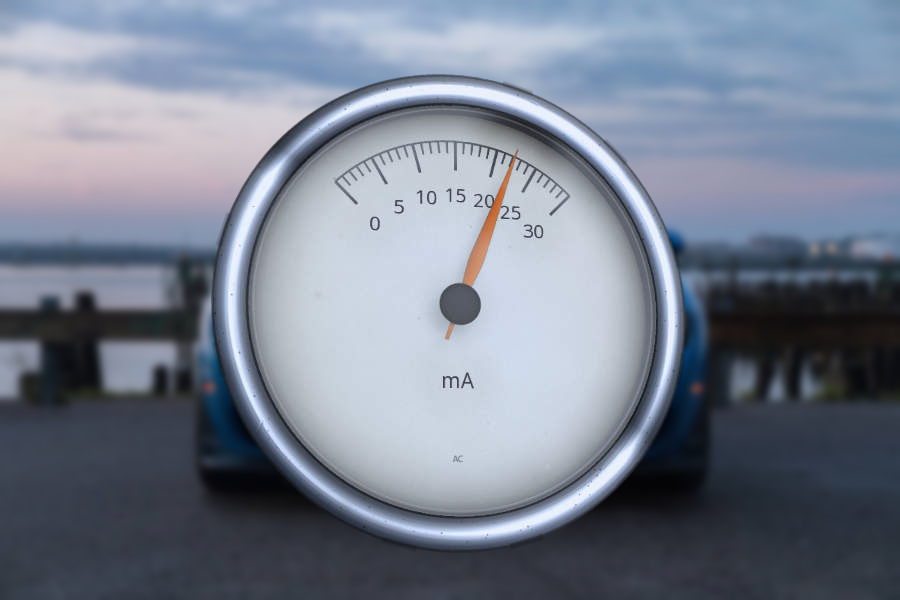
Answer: 22 mA
